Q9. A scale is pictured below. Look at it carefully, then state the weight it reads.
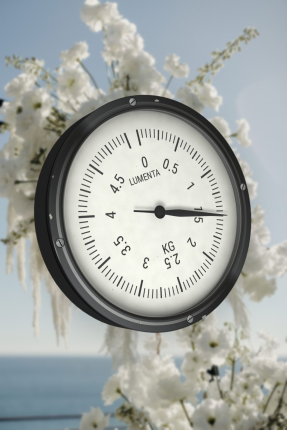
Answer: 1.5 kg
